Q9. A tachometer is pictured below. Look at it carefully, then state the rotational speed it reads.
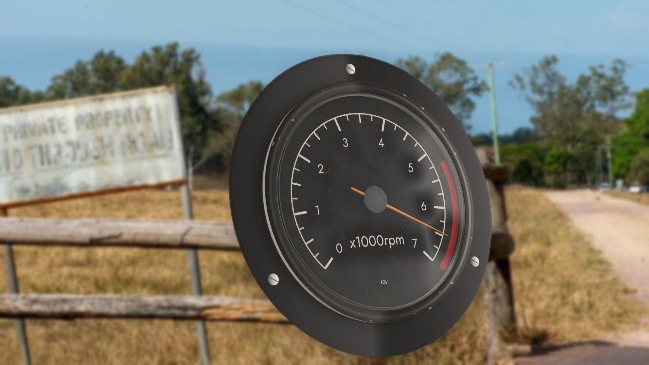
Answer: 6500 rpm
